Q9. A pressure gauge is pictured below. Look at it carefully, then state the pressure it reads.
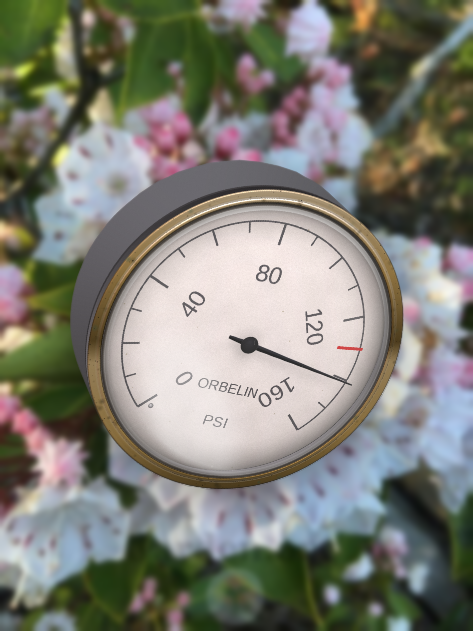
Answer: 140 psi
